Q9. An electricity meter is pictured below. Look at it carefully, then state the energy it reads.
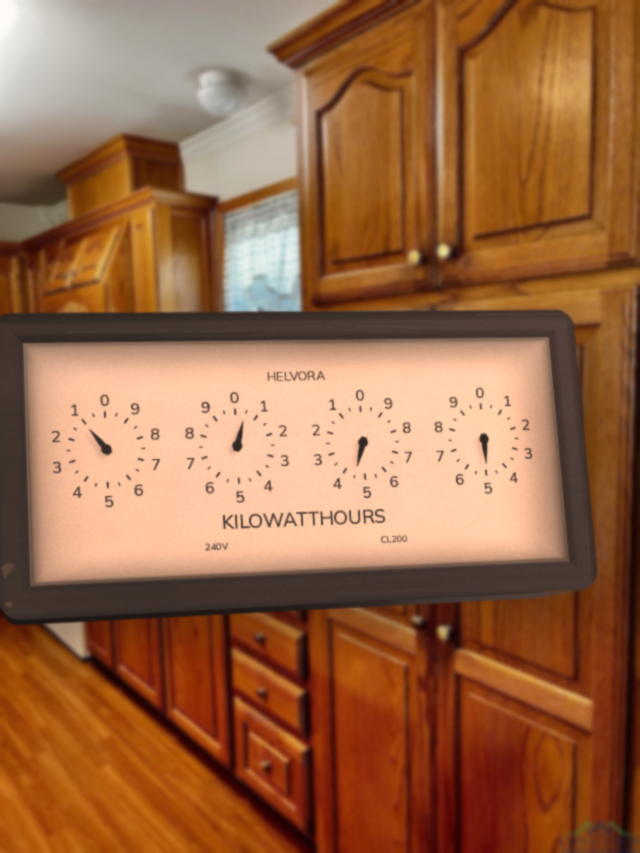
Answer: 1045 kWh
